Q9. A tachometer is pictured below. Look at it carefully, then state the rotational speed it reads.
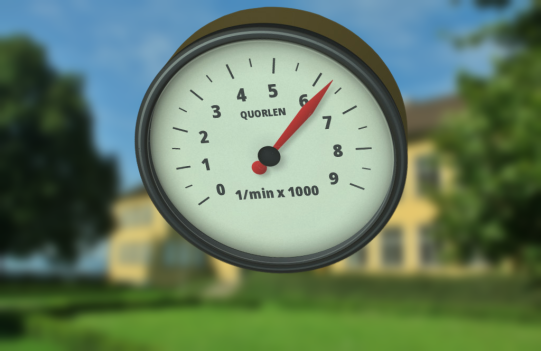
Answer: 6250 rpm
